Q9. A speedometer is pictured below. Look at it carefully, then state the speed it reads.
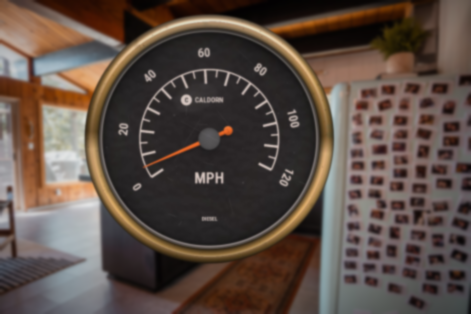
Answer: 5 mph
